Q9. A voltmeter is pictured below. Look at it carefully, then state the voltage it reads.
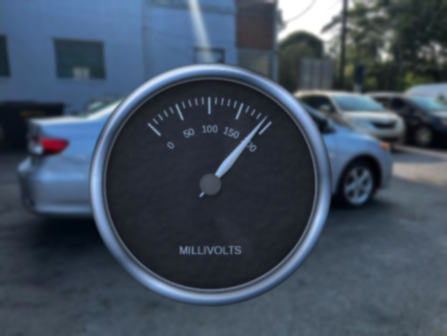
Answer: 190 mV
